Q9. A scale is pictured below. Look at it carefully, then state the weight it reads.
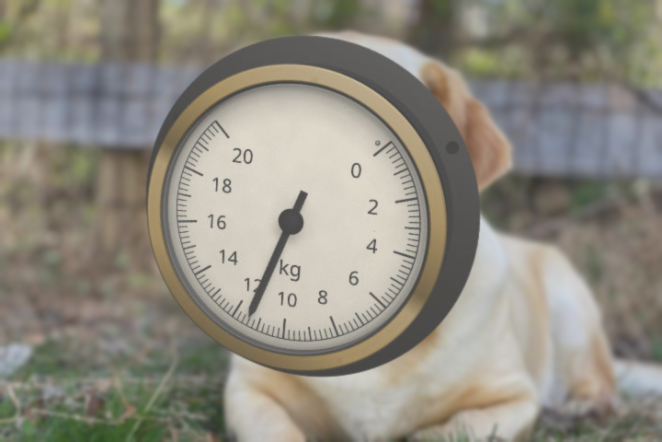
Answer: 11.4 kg
